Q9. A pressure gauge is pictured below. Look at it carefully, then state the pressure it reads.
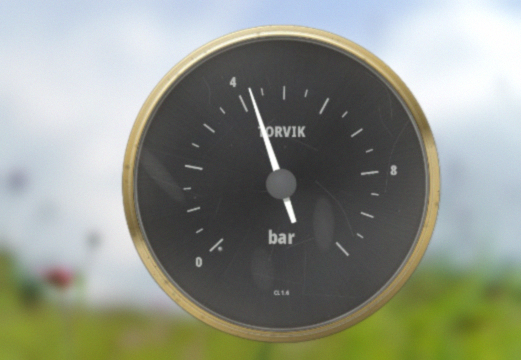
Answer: 4.25 bar
